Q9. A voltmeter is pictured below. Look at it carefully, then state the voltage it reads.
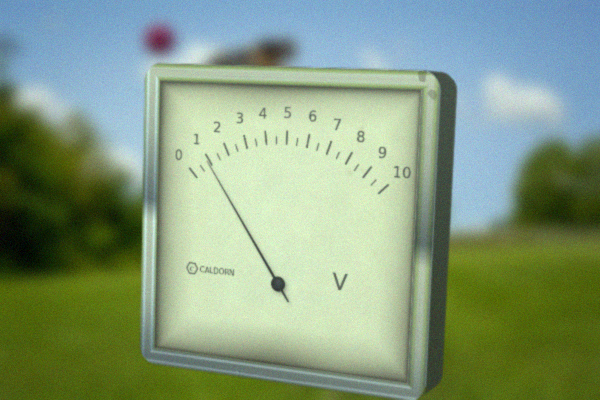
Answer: 1 V
